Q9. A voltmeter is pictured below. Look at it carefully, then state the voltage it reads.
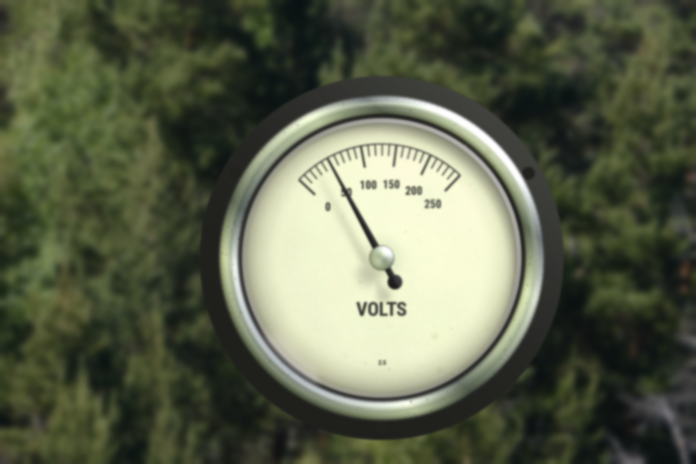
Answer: 50 V
